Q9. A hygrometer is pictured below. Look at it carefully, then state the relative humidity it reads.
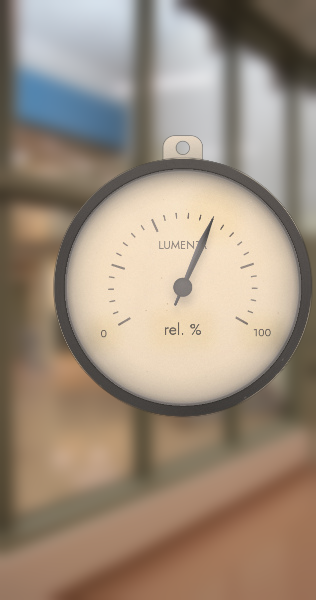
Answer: 60 %
